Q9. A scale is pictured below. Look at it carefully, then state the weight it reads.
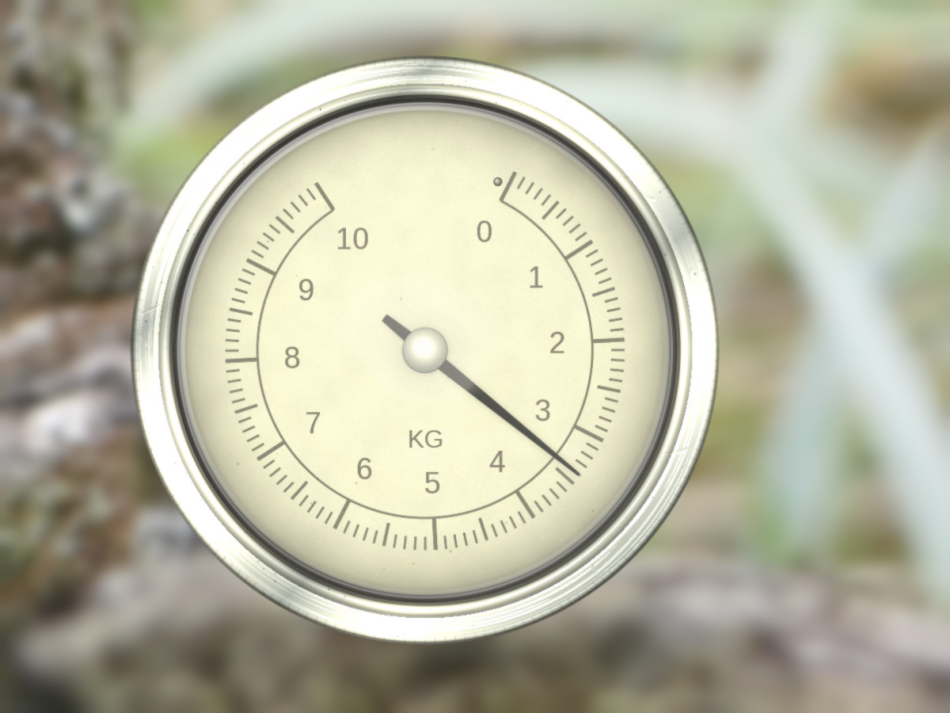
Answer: 3.4 kg
